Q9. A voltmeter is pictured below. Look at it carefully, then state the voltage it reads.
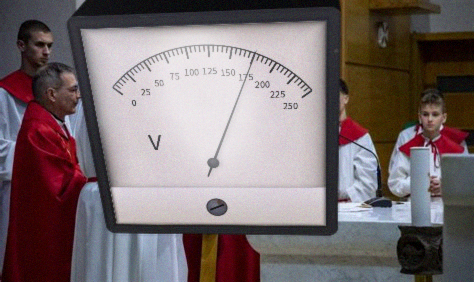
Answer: 175 V
